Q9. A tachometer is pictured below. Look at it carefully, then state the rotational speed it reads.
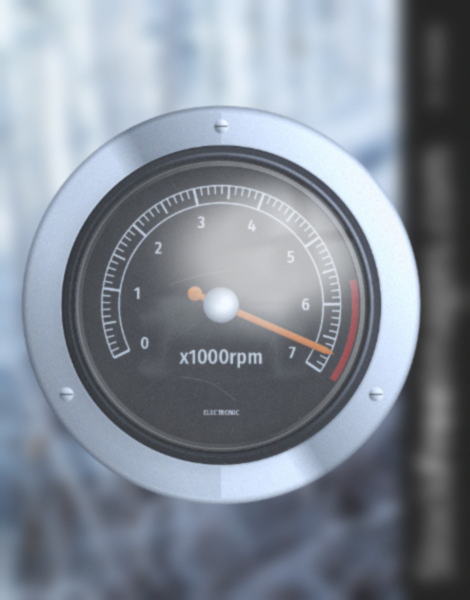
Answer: 6700 rpm
